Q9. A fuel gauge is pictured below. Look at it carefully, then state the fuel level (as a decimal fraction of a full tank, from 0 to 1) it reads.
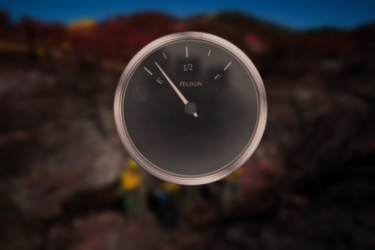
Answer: 0.125
